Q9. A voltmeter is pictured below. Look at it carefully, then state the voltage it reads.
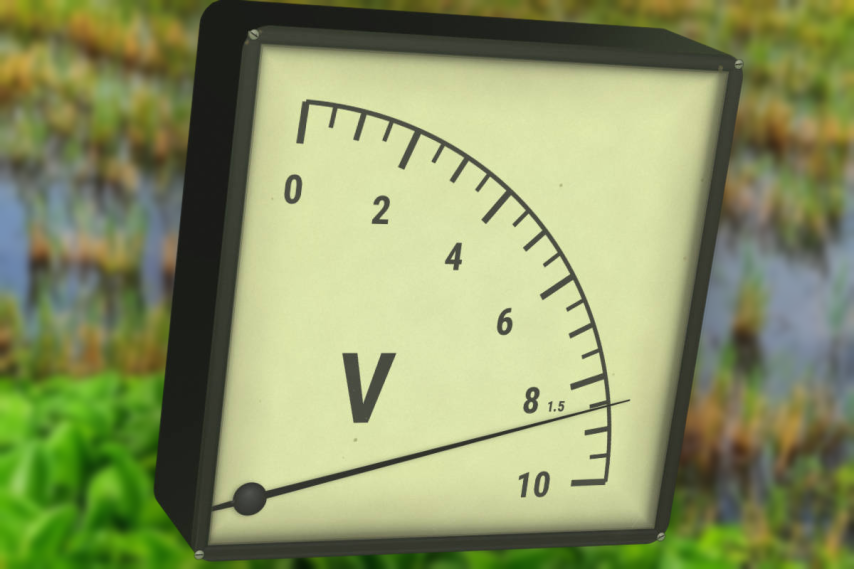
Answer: 8.5 V
